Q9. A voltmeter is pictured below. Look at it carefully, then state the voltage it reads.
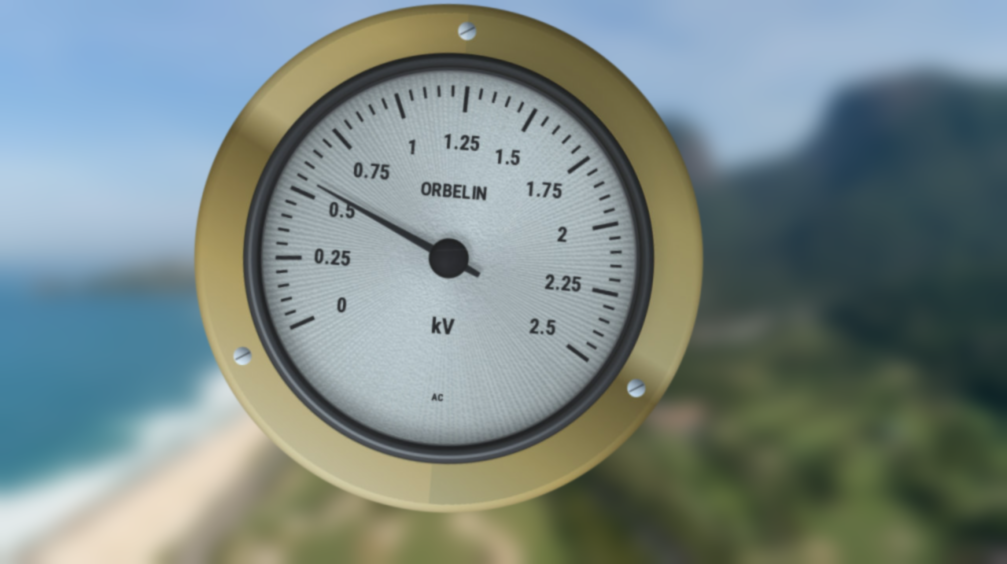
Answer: 0.55 kV
